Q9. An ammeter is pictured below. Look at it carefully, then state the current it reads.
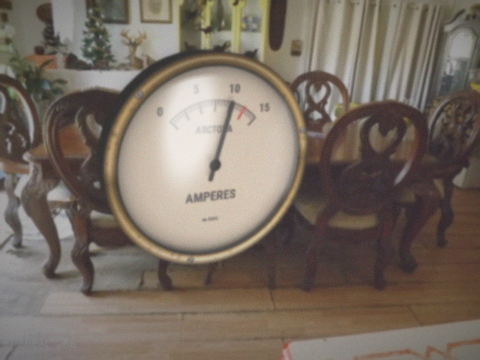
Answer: 10 A
